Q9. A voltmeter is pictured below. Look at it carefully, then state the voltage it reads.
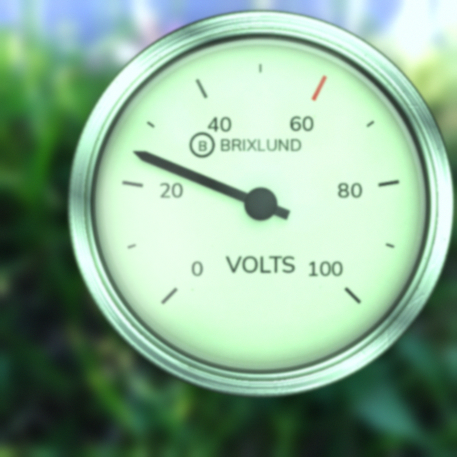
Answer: 25 V
